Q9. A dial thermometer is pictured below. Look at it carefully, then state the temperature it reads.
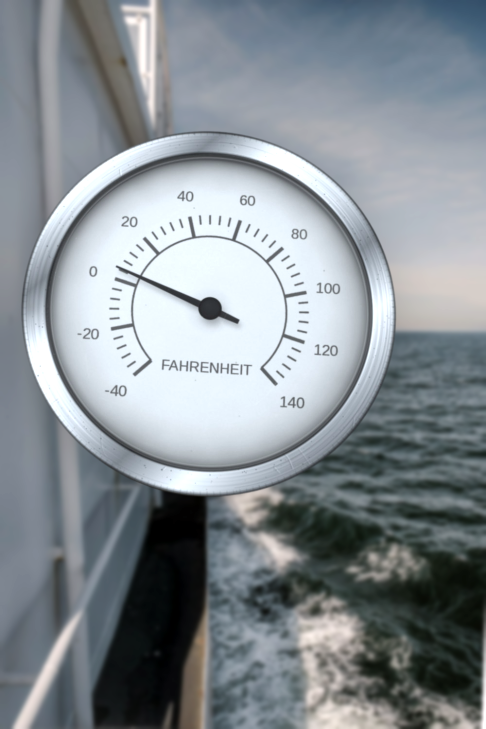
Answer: 4 °F
